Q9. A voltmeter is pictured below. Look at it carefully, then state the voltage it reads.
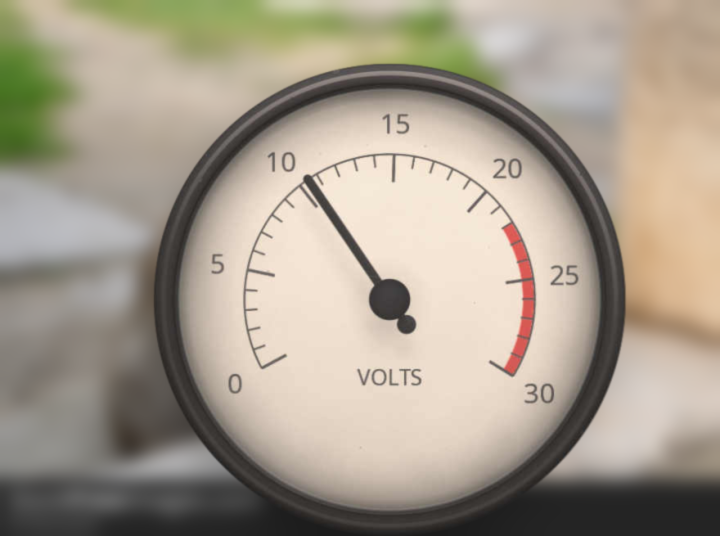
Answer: 10.5 V
